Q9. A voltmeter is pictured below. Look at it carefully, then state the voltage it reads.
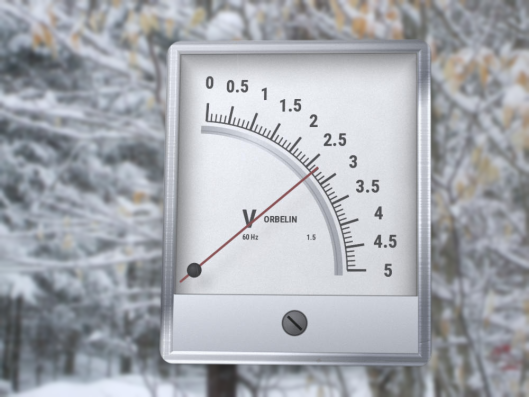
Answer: 2.7 V
